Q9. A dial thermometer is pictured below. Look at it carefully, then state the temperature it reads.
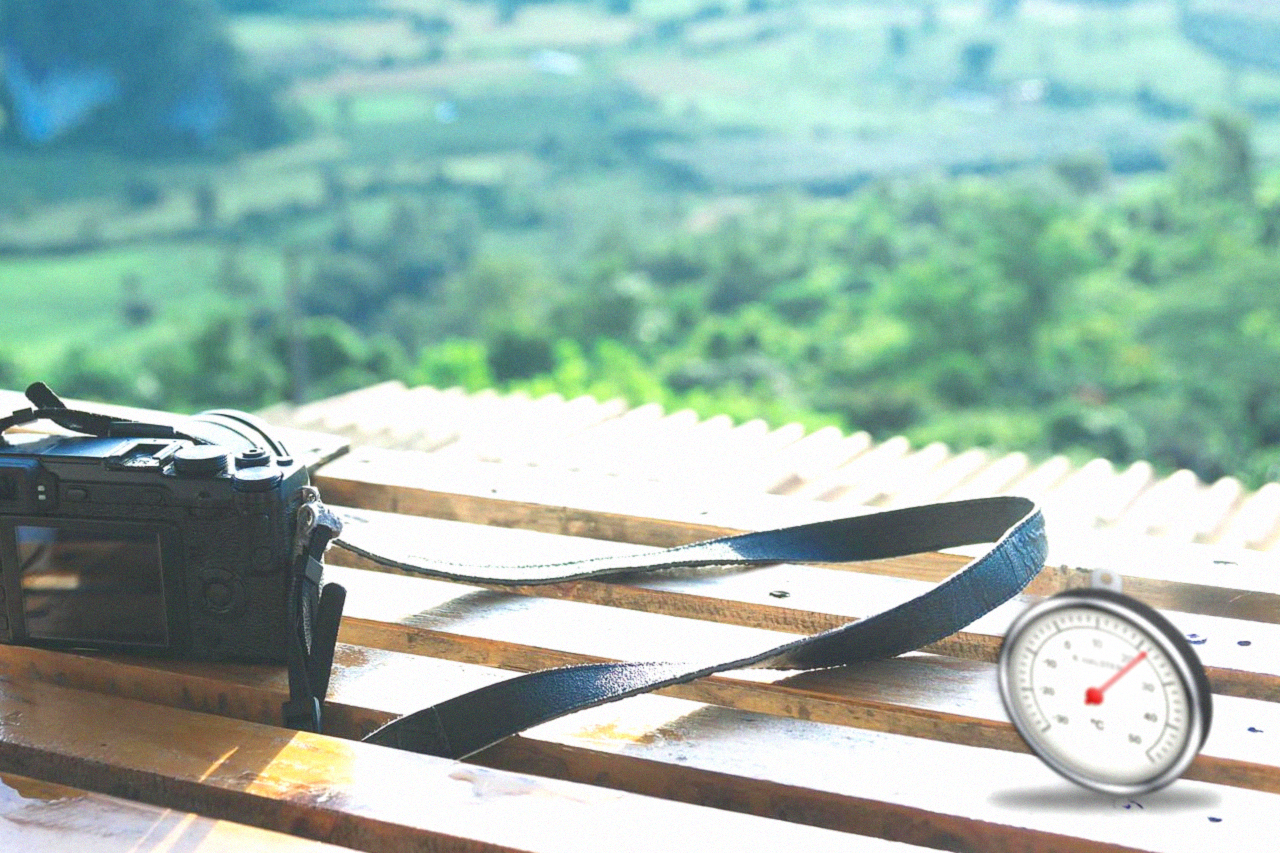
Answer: 22 °C
